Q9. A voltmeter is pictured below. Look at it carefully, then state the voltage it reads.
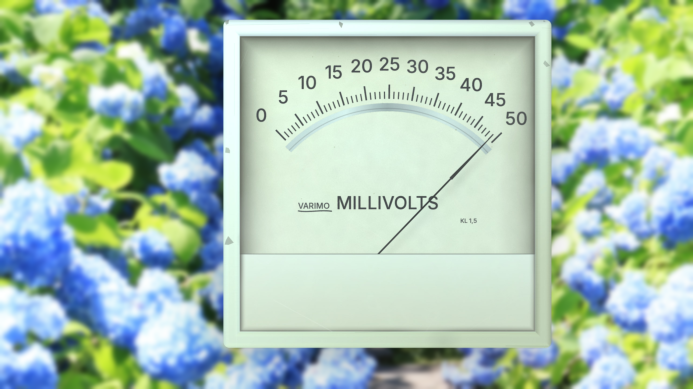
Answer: 49 mV
